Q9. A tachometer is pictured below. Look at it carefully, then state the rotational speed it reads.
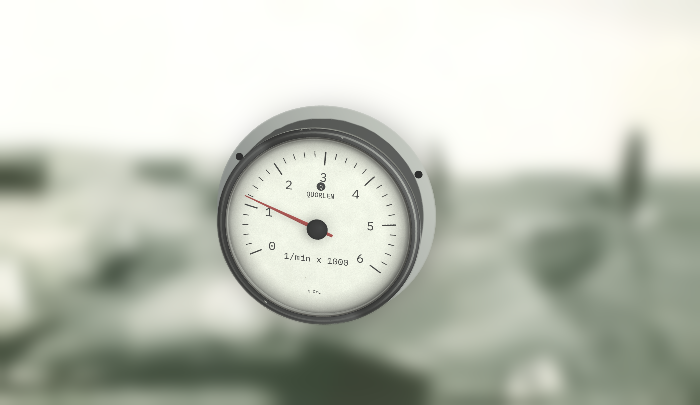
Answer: 1200 rpm
